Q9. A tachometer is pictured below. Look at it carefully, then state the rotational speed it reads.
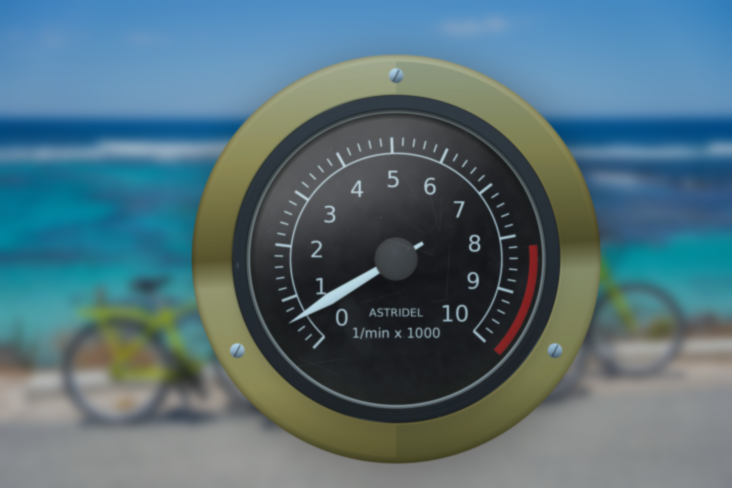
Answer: 600 rpm
